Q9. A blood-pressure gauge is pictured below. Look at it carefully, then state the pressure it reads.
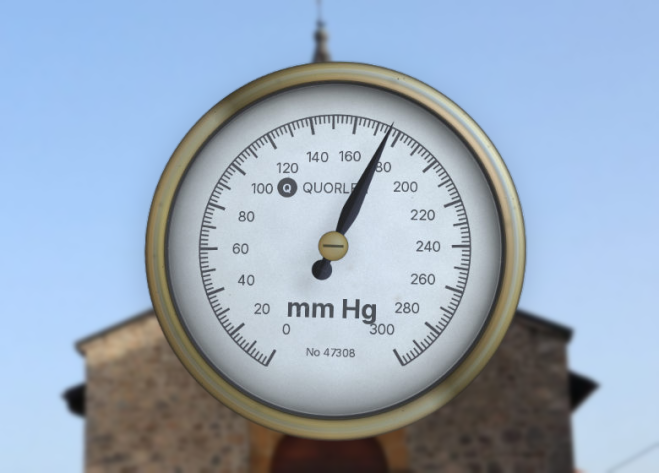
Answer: 176 mmHg
